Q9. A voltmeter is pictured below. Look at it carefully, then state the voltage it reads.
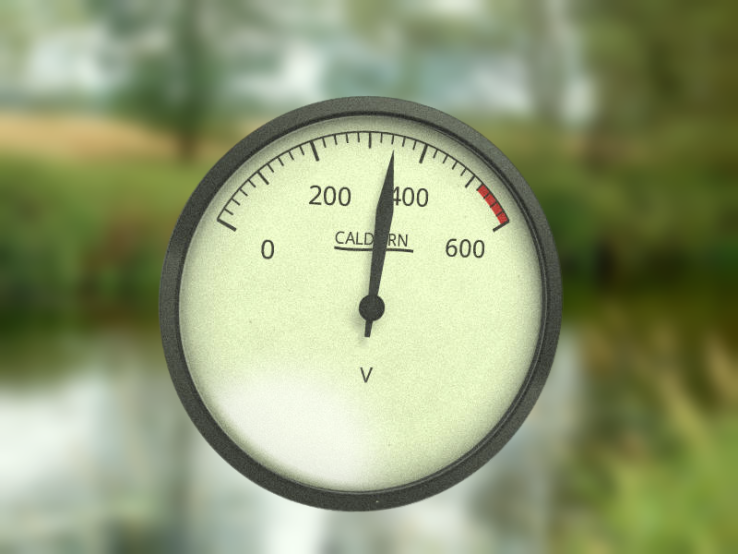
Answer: 340 V
